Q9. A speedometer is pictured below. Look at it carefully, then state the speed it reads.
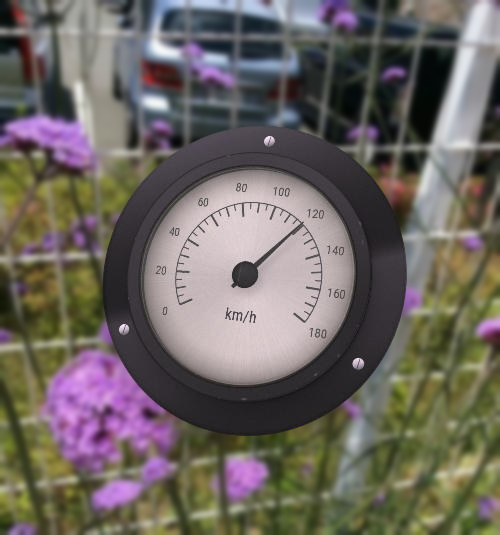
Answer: 120 km/h
